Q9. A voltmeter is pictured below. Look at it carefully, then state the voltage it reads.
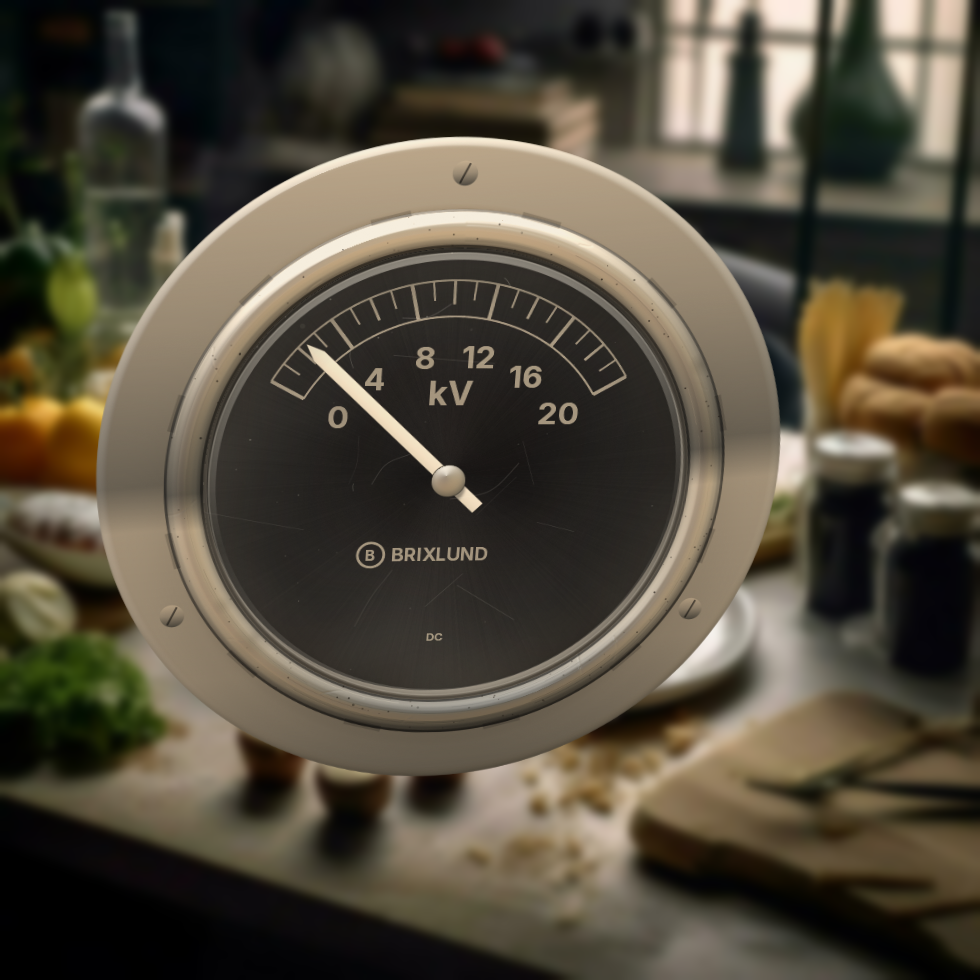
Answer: 2.5 kV
